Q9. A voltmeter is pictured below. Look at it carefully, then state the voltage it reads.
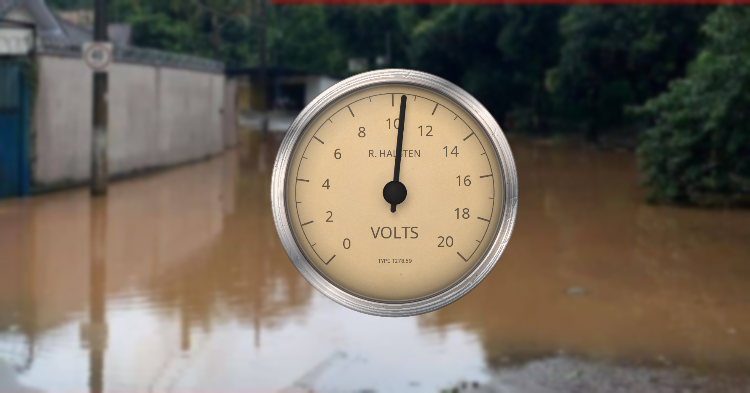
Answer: 10.5 V
